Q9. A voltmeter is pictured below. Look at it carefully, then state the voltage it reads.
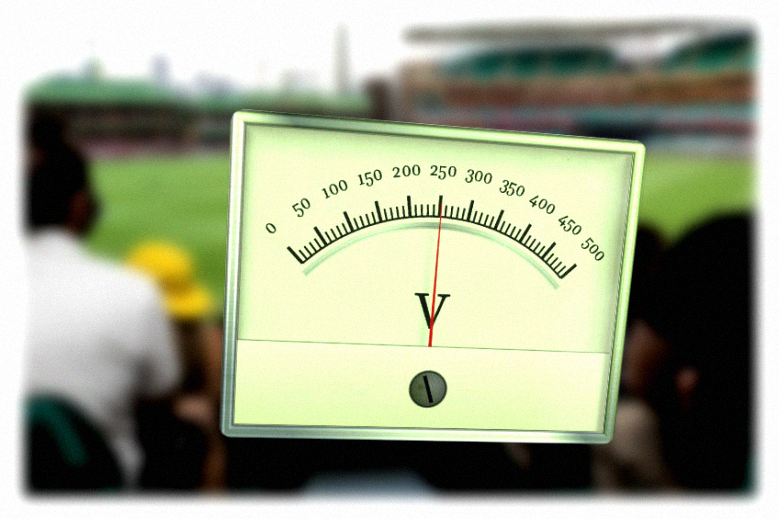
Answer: 250 V
